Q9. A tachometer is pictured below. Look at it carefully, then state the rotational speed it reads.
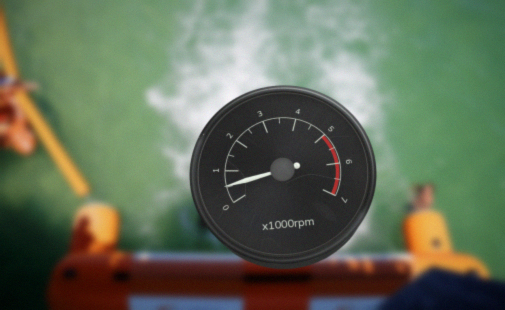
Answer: 500 rpm
